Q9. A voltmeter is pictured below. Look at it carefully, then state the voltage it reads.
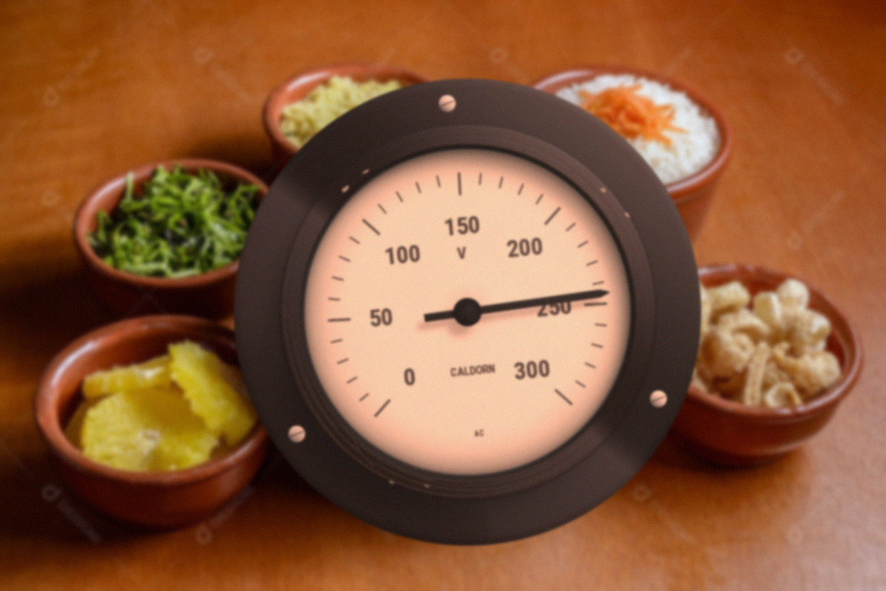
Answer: 245 V
